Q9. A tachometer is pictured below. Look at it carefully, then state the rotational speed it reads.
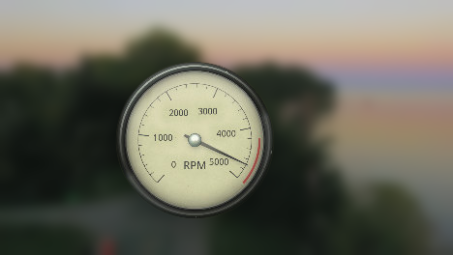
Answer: 4700 rpm
